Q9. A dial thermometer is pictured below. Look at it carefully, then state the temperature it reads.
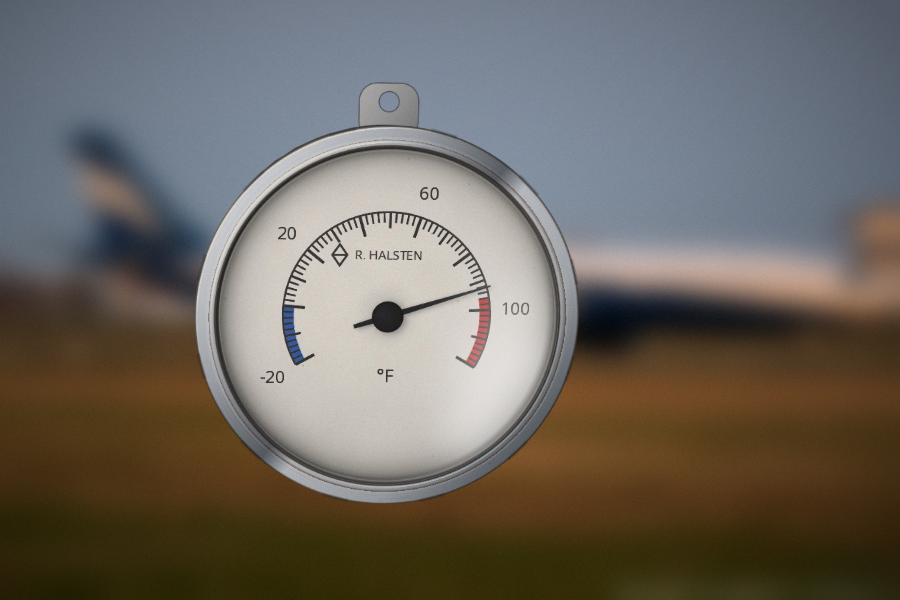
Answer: 92 °F
